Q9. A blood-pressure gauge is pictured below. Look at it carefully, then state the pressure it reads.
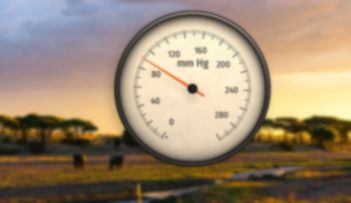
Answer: 90 mmHg
